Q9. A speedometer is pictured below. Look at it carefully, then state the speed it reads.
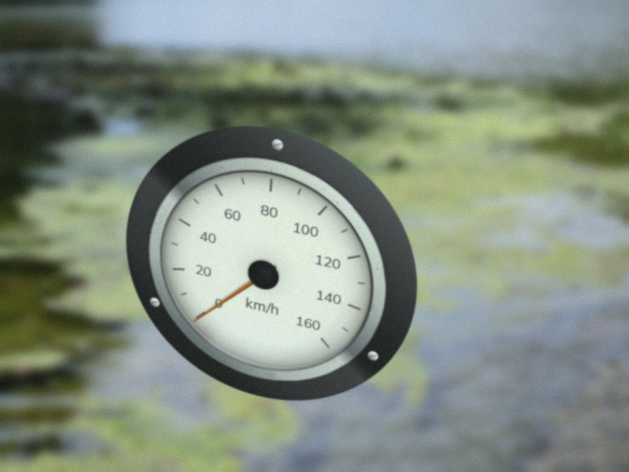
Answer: 0 km/h
